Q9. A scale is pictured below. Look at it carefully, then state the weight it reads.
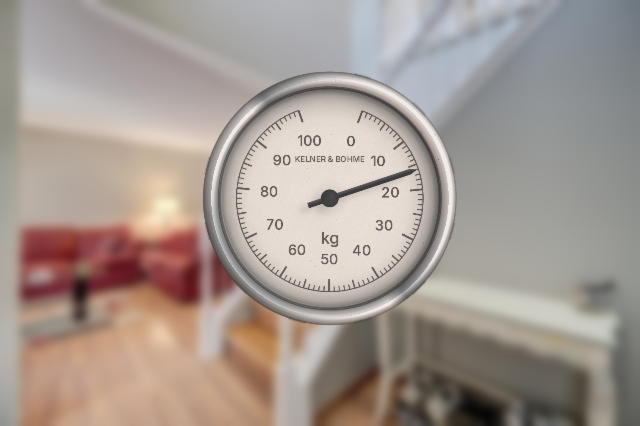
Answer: 16 kg
